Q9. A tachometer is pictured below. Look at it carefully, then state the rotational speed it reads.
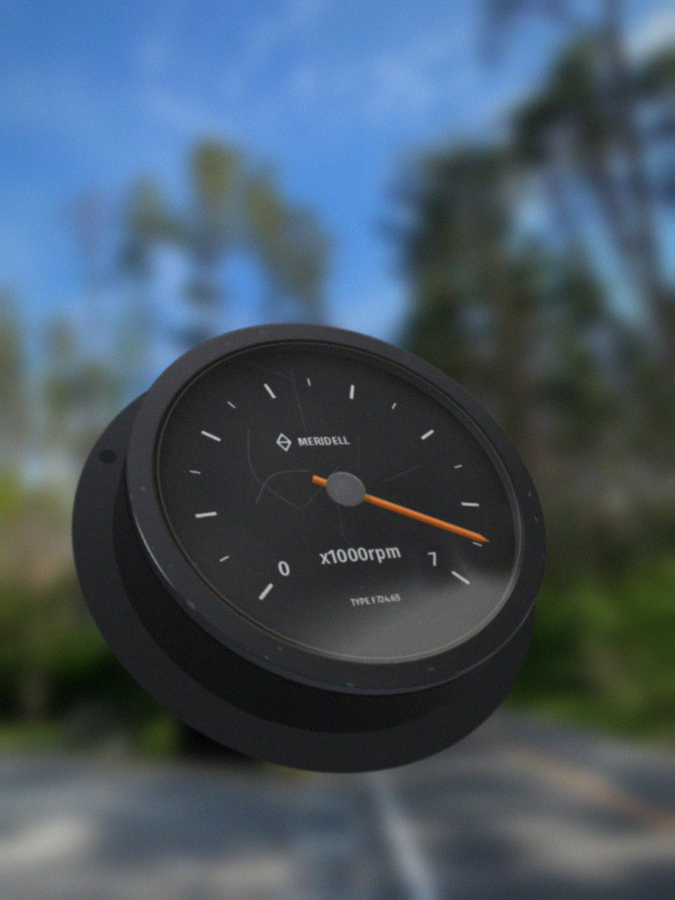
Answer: 6500 rpm
